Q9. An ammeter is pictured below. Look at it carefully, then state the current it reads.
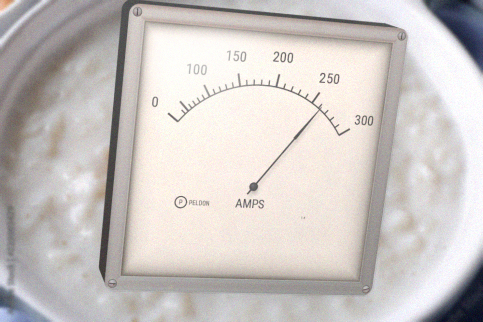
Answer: 260 A
